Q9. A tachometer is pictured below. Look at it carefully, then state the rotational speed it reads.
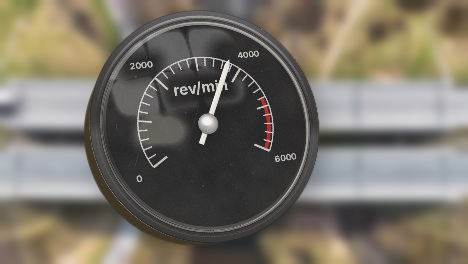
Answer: 3700 rpm
